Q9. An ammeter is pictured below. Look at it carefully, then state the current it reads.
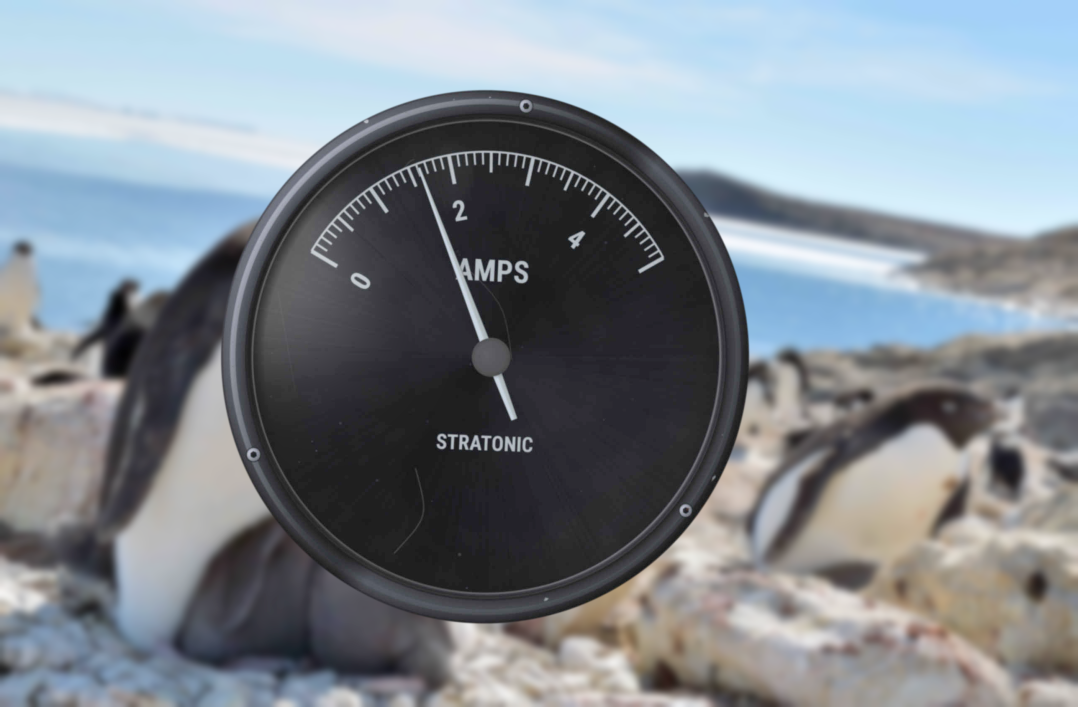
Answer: 1.6 A
